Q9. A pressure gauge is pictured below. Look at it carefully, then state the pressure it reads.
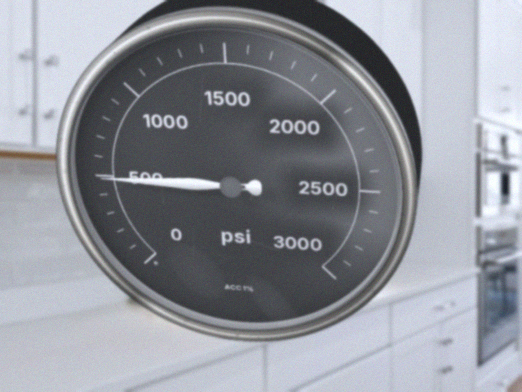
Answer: 500 psi
